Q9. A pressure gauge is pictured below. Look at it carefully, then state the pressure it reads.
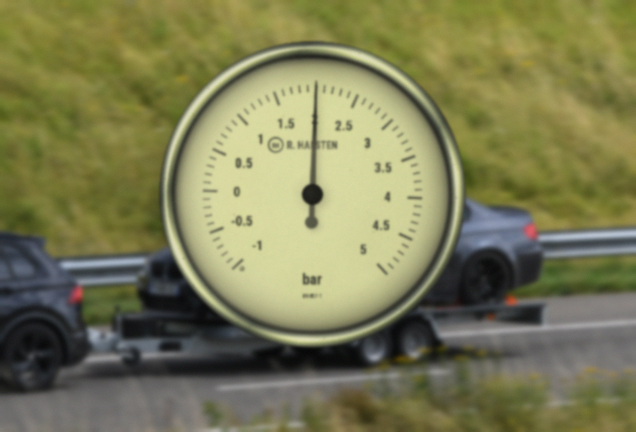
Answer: 2 bar
